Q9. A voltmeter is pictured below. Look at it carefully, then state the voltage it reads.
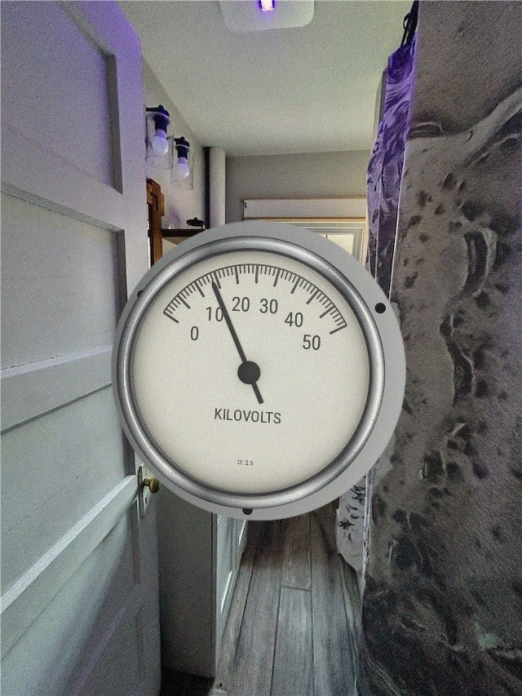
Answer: 14 kV
